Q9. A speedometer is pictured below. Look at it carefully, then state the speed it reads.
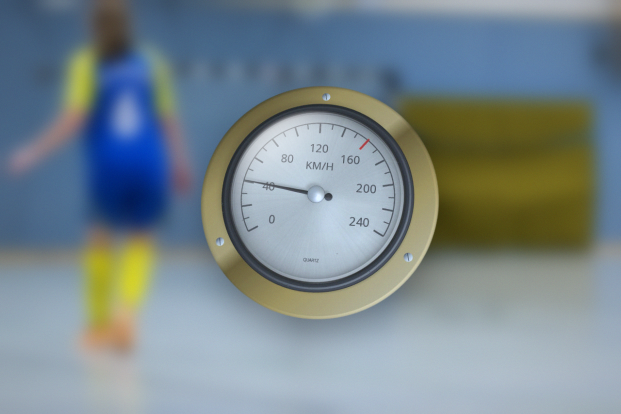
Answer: 40 km/h
